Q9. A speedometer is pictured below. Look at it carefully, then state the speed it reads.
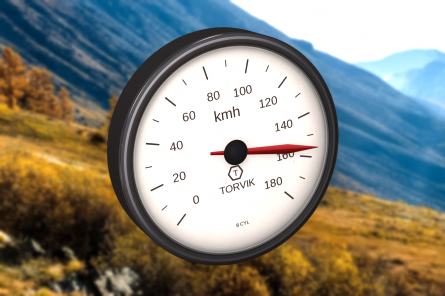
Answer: 155 km/h
